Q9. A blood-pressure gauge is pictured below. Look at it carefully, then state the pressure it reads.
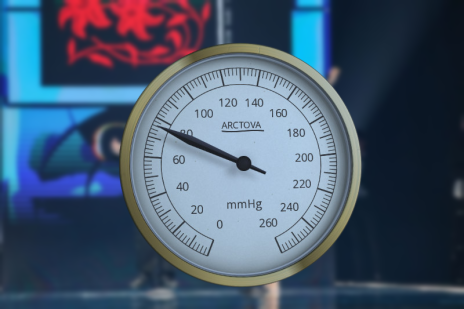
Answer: 76 mmHg
